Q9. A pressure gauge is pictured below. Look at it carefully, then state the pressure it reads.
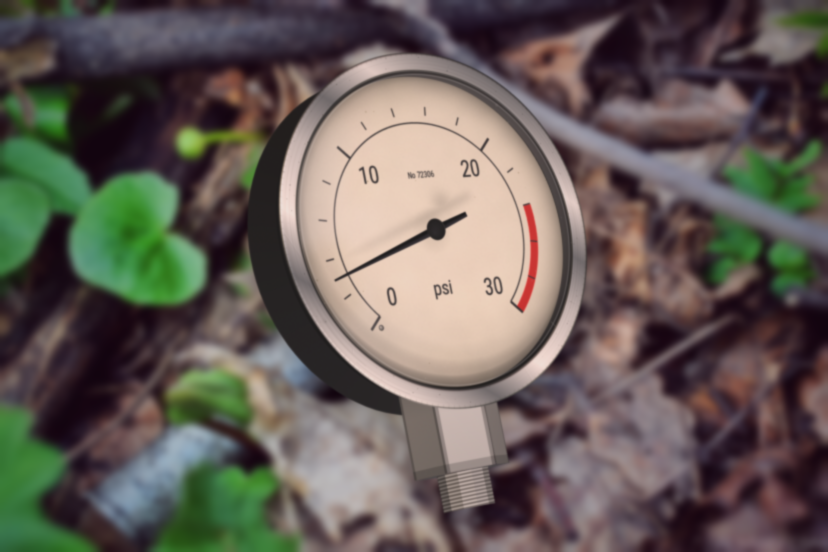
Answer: 3 psi
